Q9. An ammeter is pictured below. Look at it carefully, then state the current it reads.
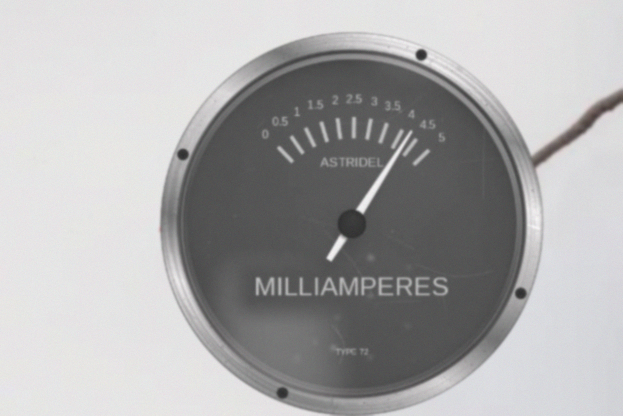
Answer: 4.25 mA
